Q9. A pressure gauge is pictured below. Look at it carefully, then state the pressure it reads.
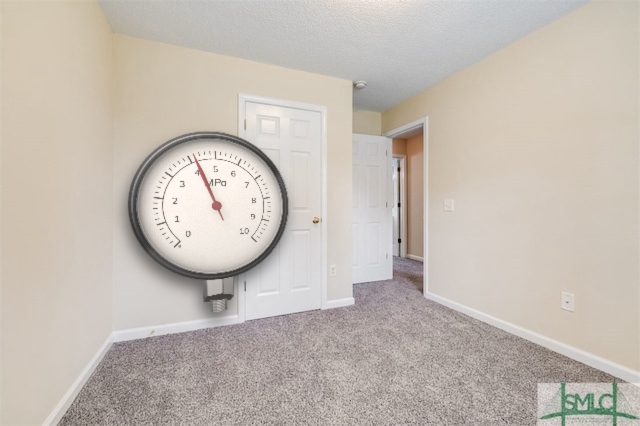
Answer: 4.2 MPa
